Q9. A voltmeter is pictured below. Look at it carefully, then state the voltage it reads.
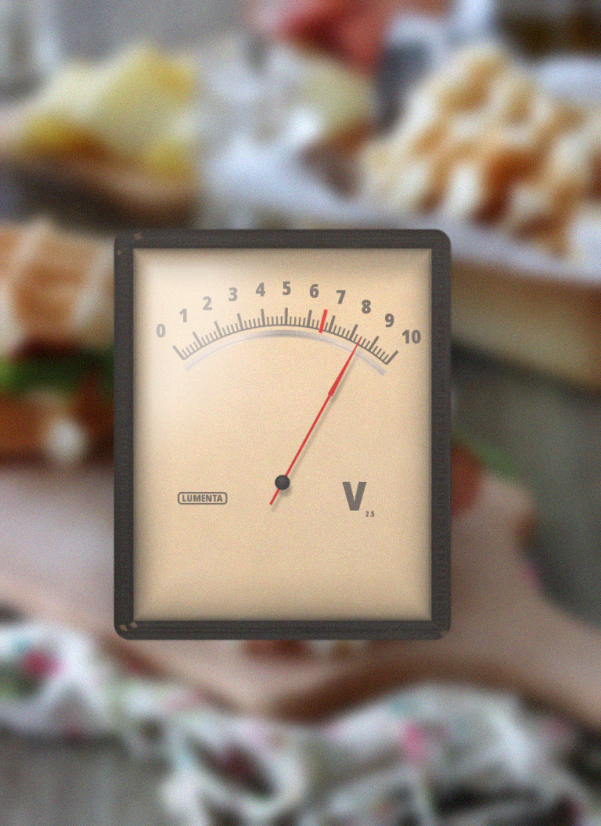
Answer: 8.4 V
